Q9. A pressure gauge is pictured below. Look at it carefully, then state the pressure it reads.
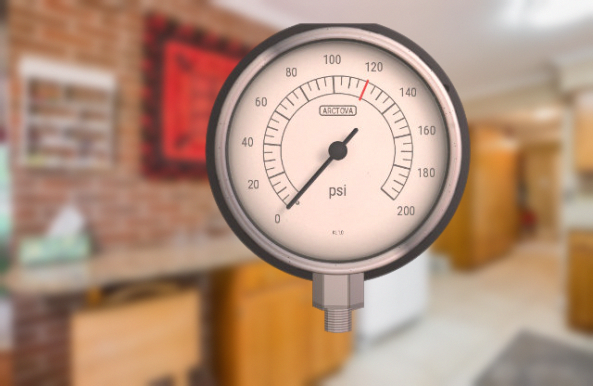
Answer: 0 psi
